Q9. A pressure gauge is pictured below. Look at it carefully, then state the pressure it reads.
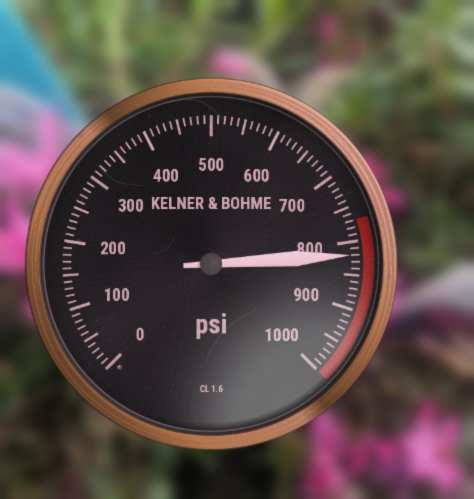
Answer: 820 psi
